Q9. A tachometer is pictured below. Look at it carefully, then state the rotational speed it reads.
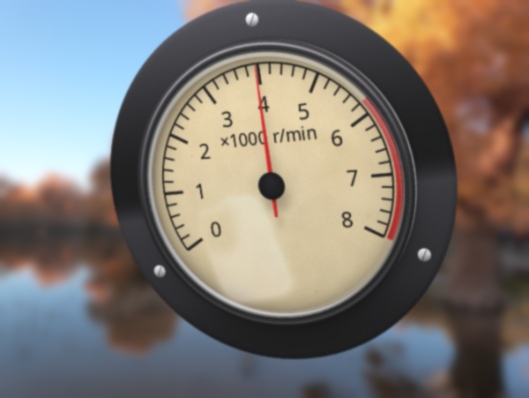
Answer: 4000 rpm
